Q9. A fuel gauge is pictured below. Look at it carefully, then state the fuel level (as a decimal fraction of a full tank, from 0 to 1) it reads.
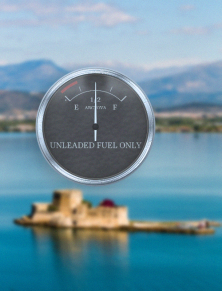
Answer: 0.5
